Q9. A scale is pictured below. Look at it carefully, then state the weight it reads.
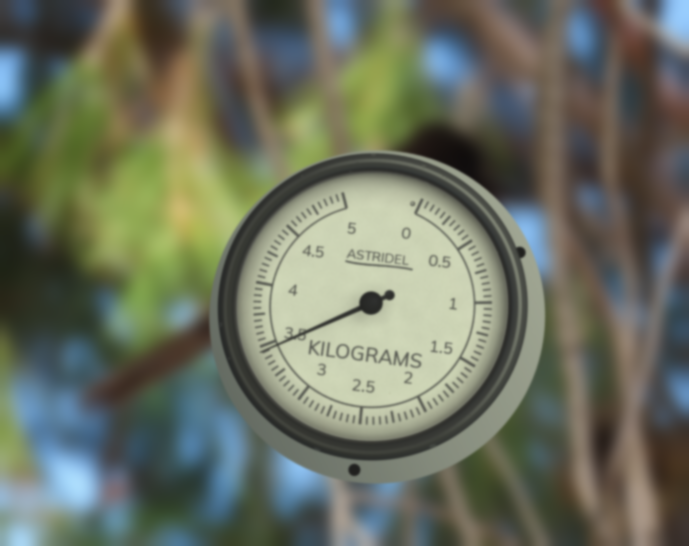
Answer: 3.45 kg
